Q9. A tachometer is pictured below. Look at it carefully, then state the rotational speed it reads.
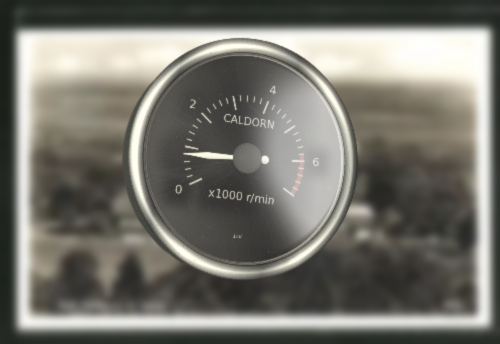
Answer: 800 rpm
